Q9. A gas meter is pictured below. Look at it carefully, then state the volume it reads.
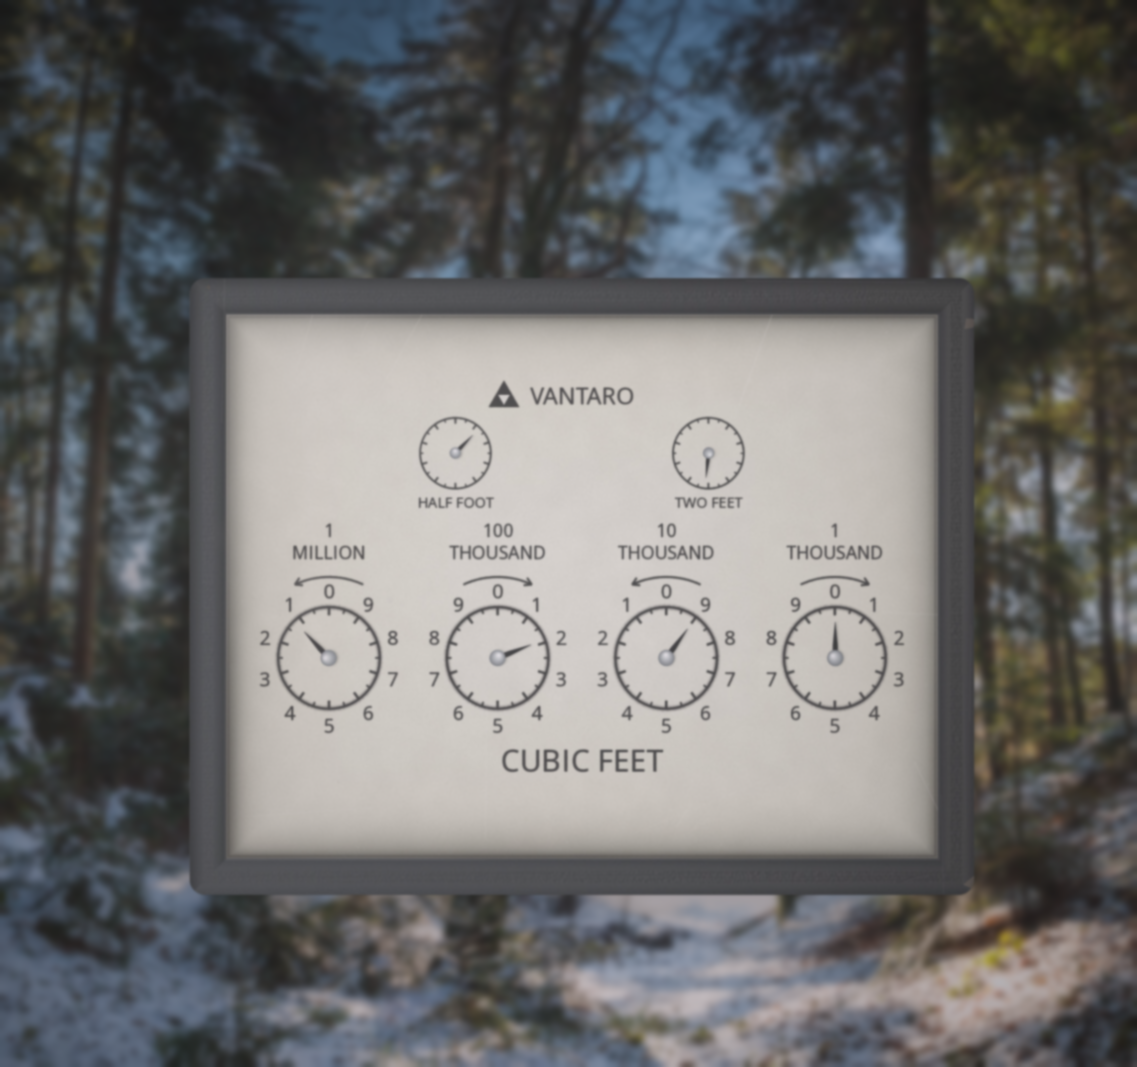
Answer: 119000 ft³
